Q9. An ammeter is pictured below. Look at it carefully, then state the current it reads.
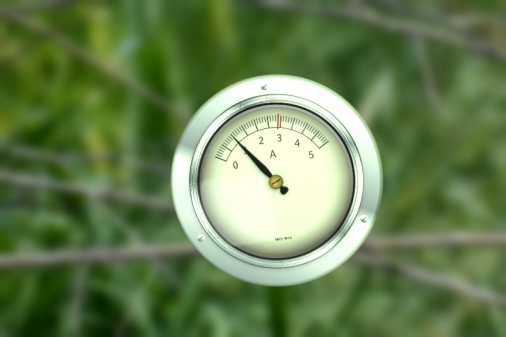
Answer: 1 A
